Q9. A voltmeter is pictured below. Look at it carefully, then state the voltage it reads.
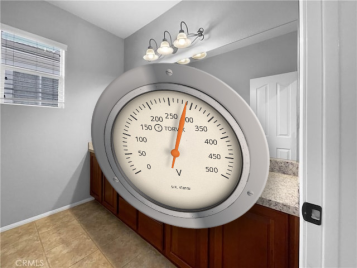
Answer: 290 V
